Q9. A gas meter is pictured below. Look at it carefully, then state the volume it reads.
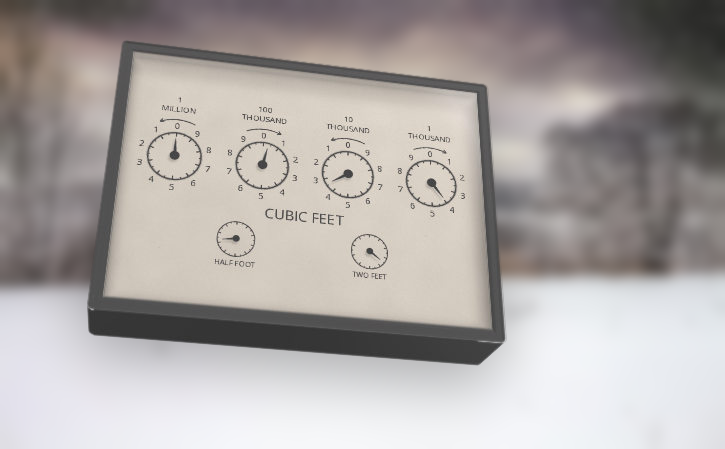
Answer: 3400 ft³
